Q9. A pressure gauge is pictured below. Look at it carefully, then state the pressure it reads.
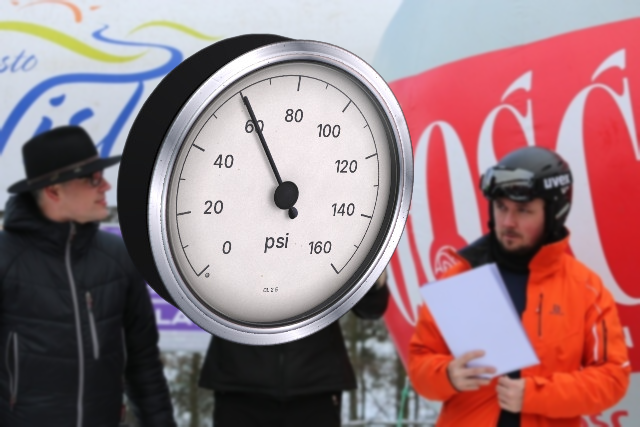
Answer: 60 psi
